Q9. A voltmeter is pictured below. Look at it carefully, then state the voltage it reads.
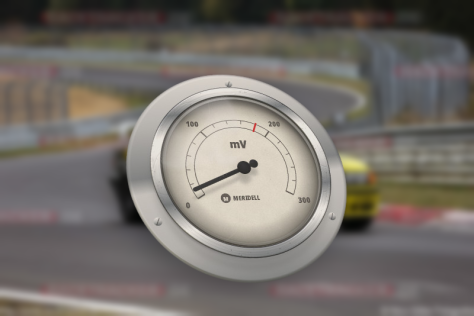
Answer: 10 mV
